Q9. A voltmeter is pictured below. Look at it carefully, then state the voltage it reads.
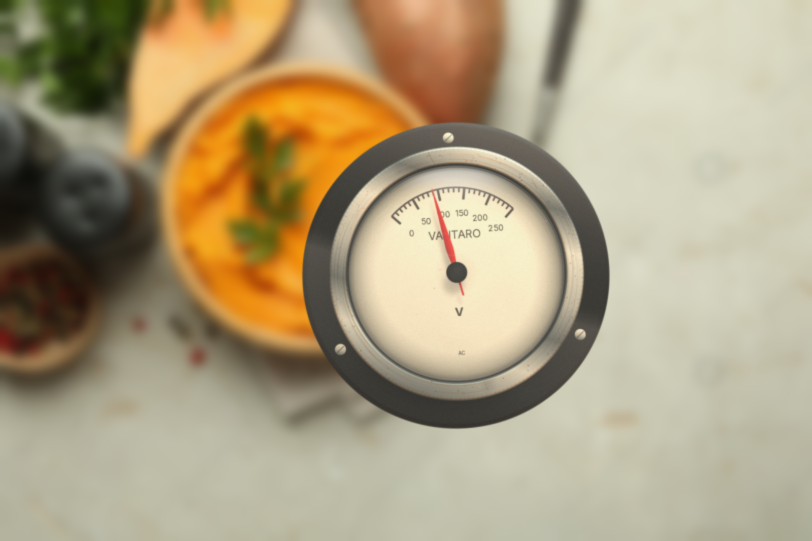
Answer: 90 V
